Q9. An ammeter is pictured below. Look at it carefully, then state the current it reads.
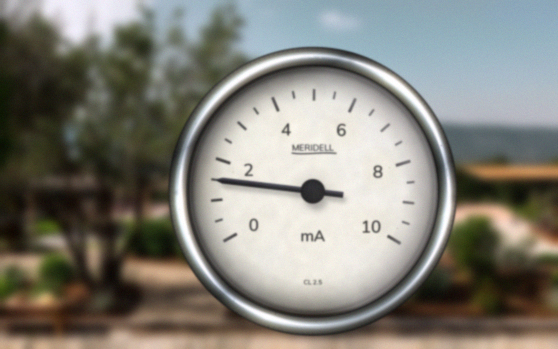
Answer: 1.5 mA
